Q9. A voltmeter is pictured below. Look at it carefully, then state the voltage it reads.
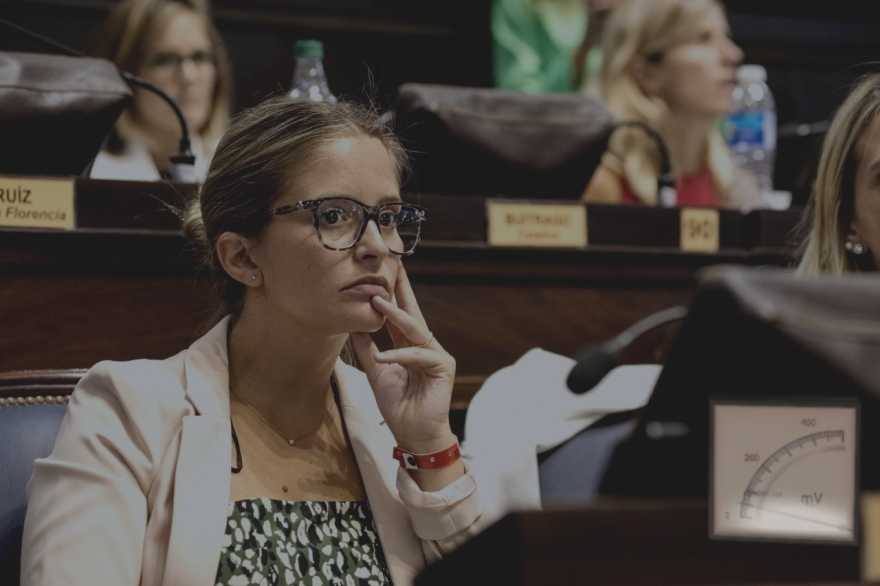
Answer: 50 mV
